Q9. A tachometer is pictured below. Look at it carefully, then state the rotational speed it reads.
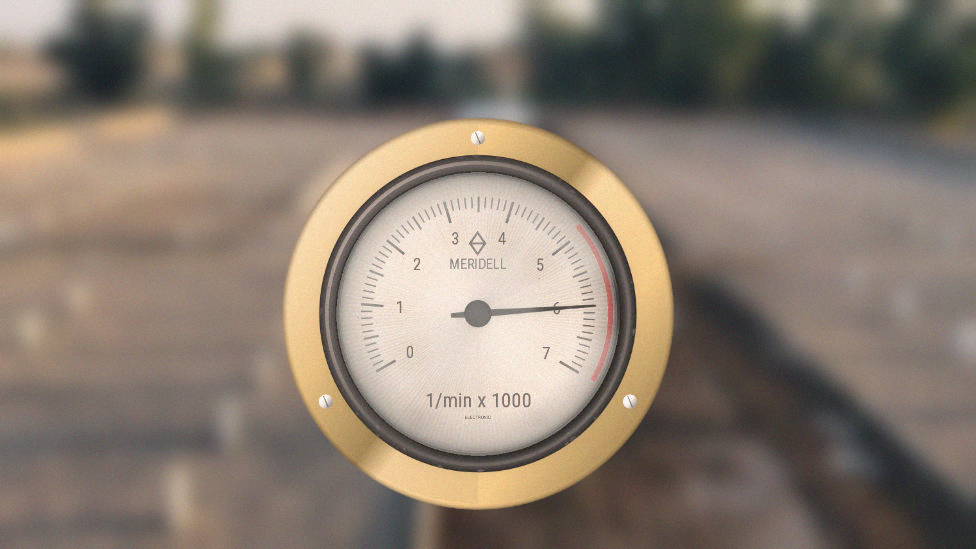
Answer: 6000 rpm
